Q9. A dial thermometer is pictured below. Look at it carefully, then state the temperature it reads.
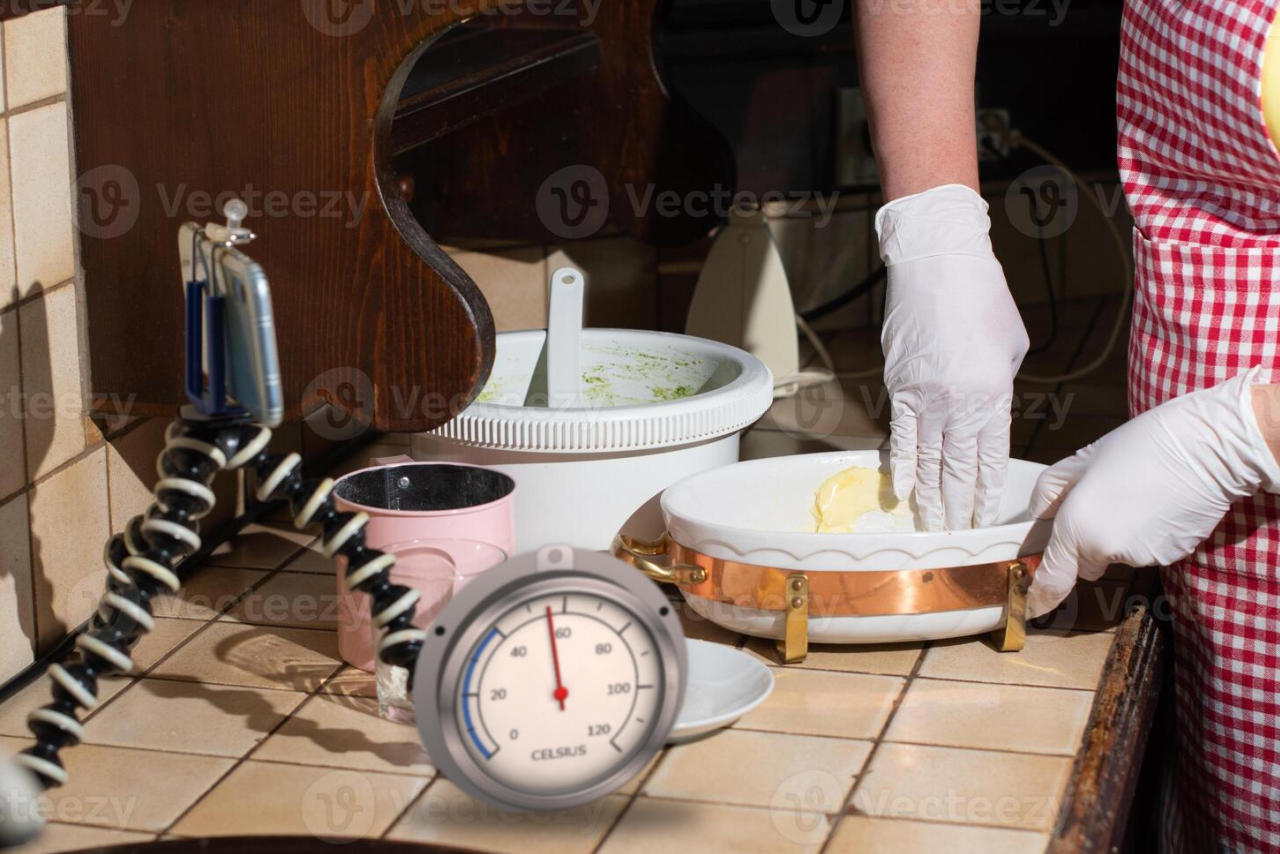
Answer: 55 °C
